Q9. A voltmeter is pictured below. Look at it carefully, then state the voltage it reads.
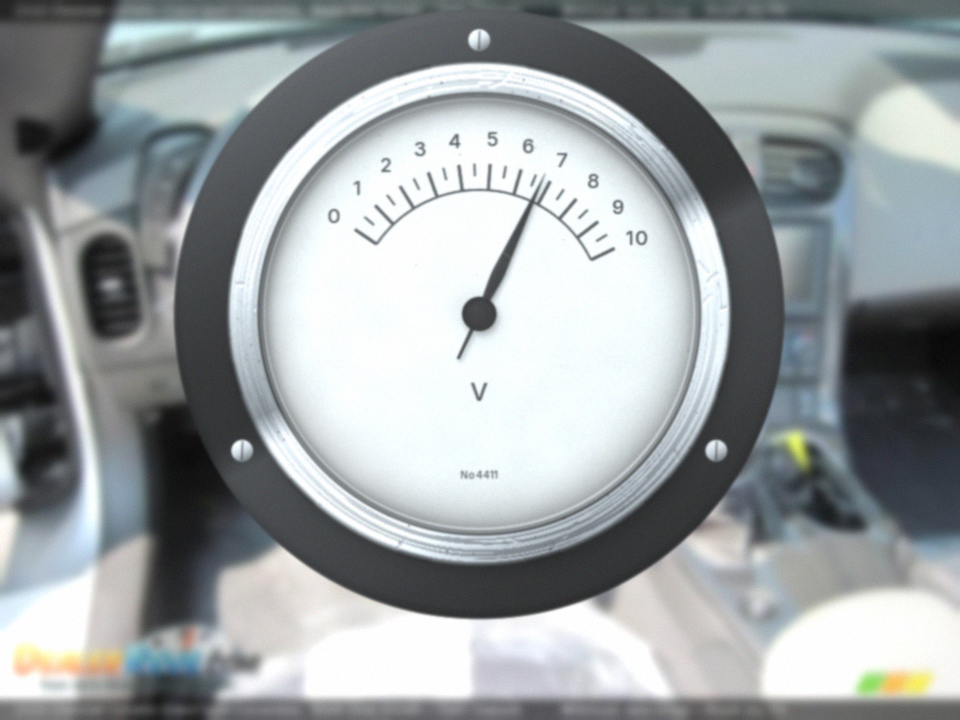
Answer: 6.75 V
